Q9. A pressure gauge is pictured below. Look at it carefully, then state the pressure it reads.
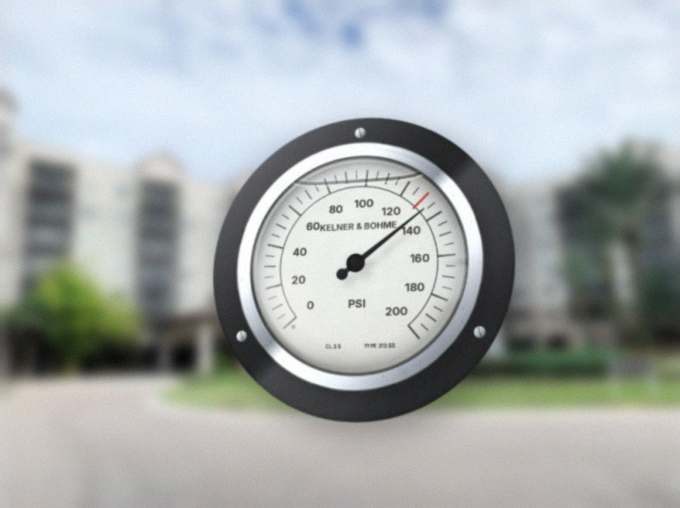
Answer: 135 psi
